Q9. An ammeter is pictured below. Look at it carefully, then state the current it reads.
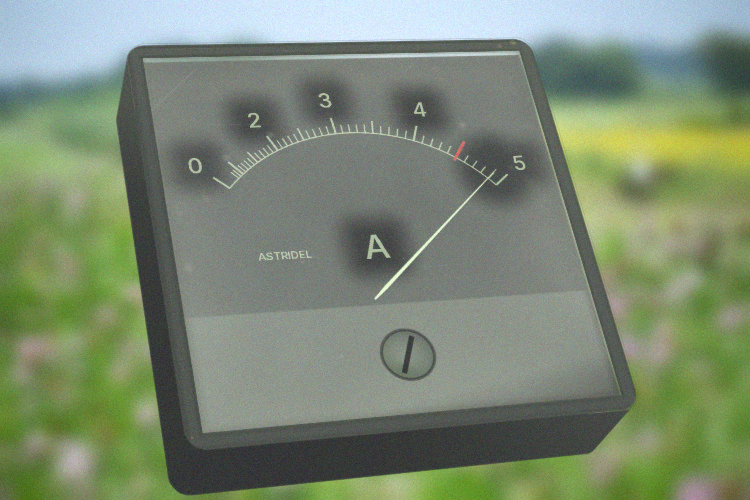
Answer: 4.9 A
